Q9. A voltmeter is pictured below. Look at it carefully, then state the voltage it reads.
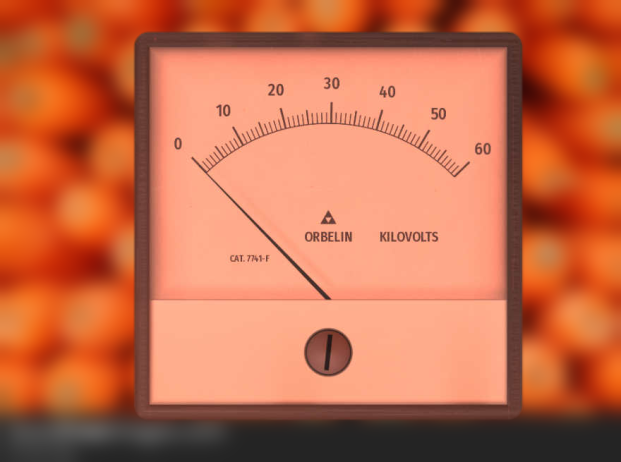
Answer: 0 kV
